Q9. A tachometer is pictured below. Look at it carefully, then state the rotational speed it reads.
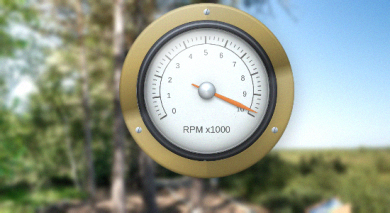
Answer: 9800 rpm
